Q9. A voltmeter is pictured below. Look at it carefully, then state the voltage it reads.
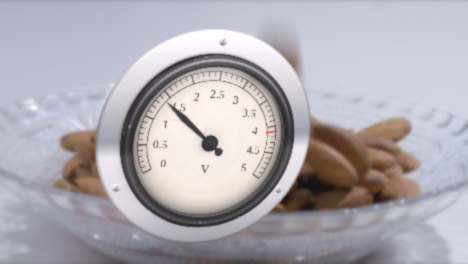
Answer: 1.4 V
